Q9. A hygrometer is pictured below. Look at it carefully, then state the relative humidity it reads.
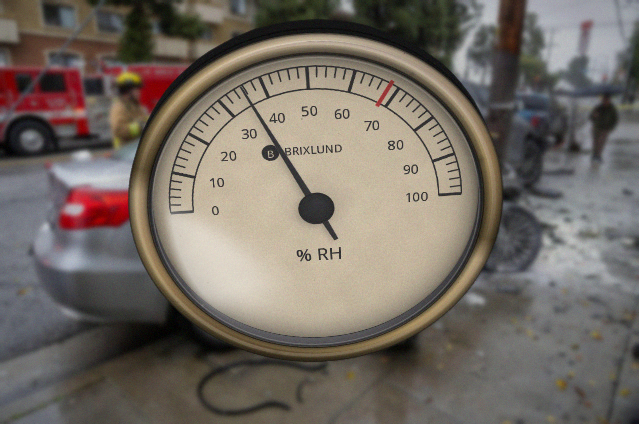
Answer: 36 %
